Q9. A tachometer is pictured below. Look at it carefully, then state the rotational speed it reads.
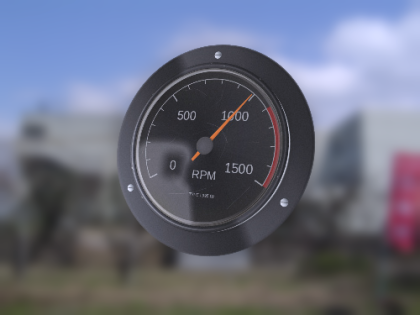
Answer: 1000 rpm
